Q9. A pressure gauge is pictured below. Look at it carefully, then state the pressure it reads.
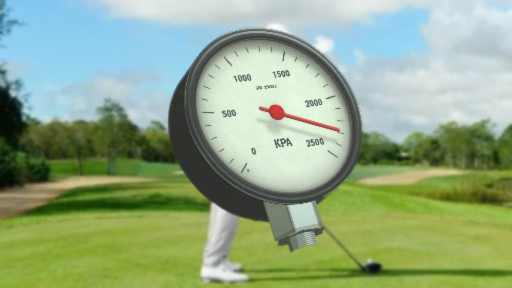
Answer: 2300 kPa
